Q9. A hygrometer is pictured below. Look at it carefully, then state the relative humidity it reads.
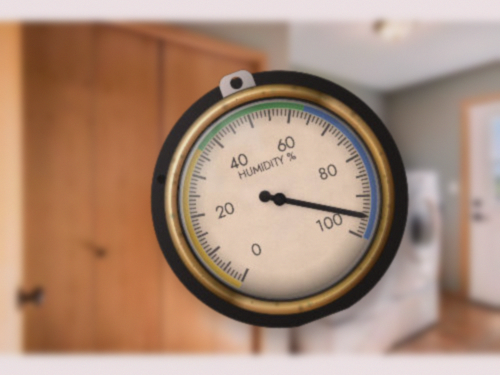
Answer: 95 %
